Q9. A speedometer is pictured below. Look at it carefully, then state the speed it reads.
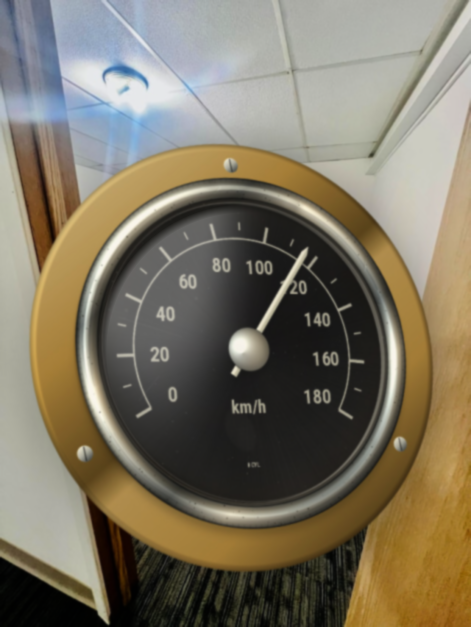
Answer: 115 km/h
